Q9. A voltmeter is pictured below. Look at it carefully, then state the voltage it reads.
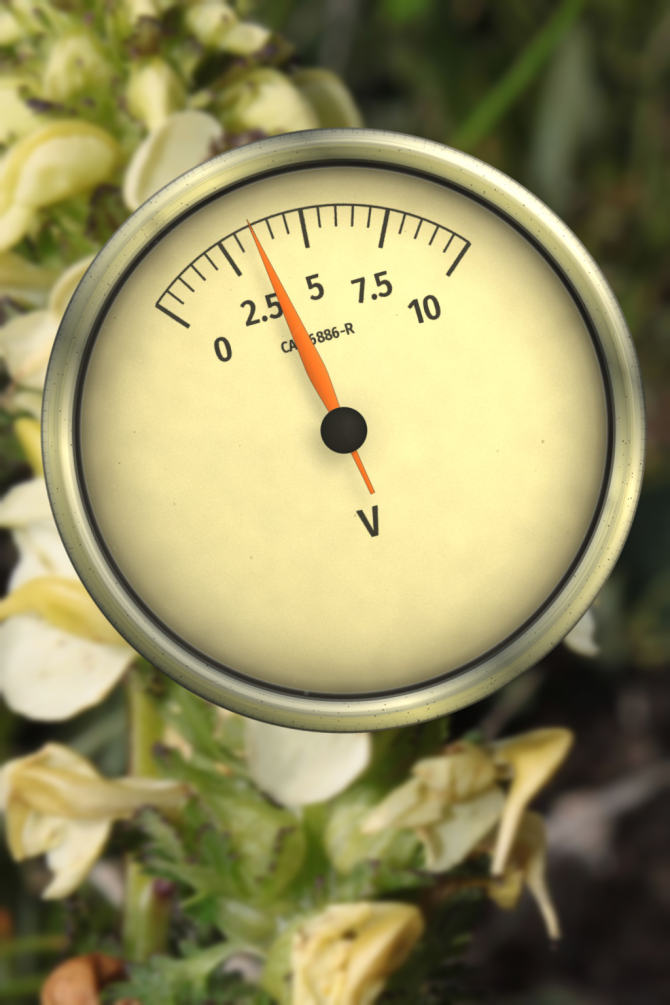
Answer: 3.5 V
